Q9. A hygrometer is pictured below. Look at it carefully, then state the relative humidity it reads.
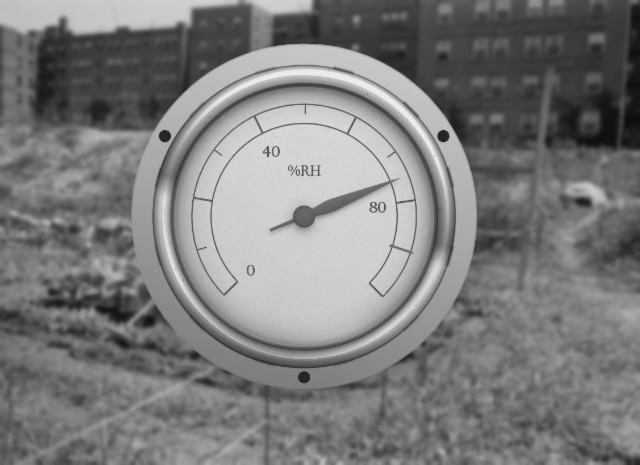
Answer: 75 %
